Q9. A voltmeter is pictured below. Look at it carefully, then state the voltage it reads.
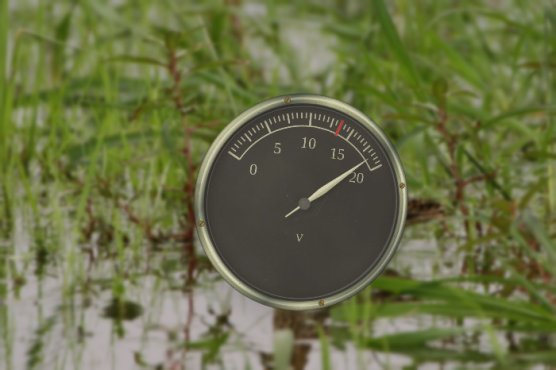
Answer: 18.5 V
